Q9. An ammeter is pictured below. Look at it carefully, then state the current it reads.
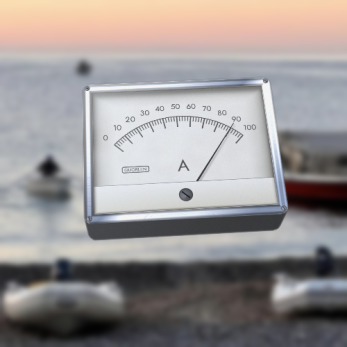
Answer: 90 A
